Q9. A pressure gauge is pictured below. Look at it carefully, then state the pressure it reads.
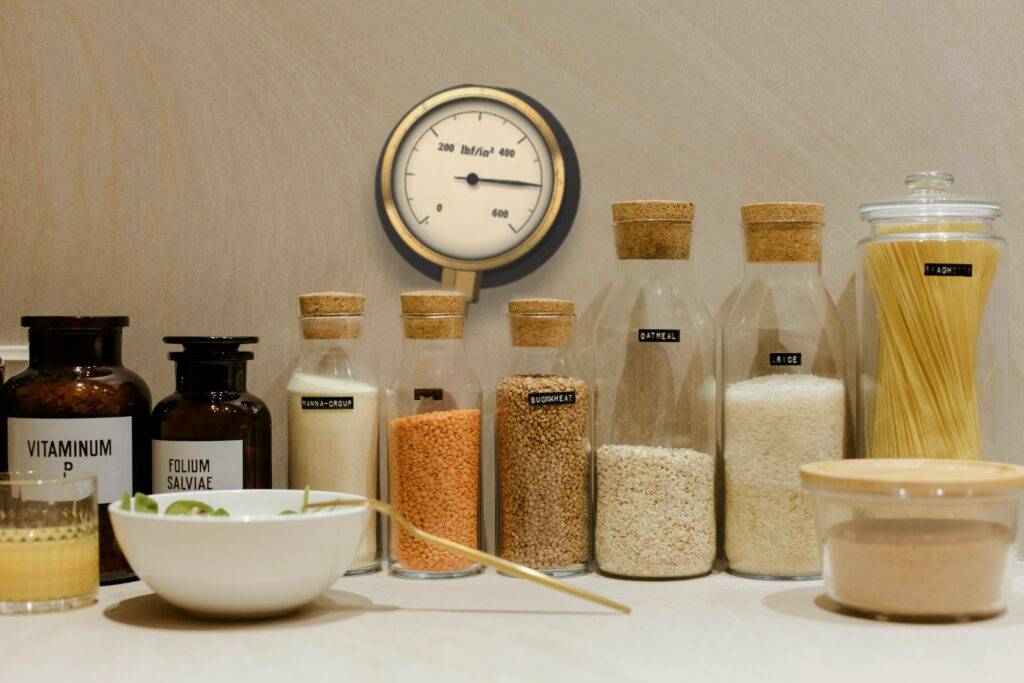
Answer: 500 psi
